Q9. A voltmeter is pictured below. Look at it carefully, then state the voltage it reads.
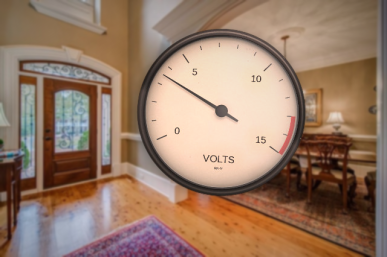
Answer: 3.5 V
